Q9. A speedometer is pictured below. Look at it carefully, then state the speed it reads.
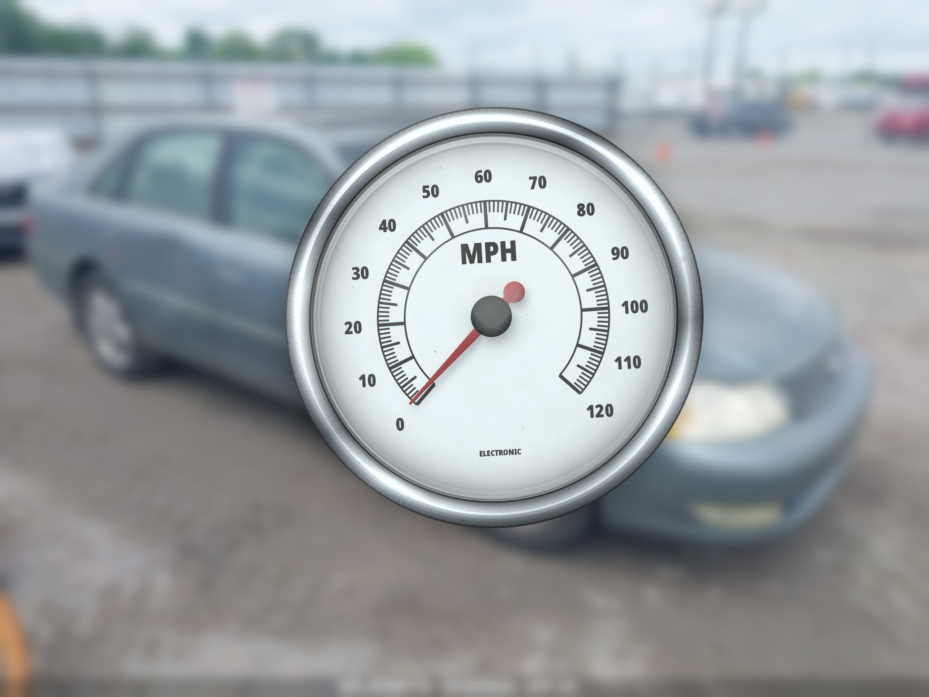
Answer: 1 mph
